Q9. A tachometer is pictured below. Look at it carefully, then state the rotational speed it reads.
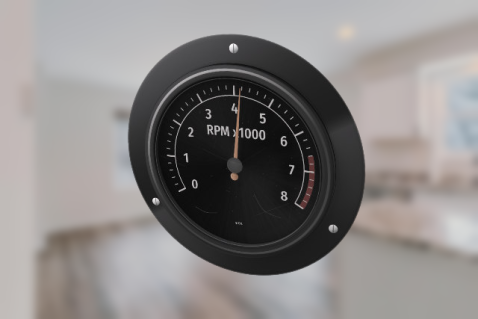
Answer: 4200 rpm
